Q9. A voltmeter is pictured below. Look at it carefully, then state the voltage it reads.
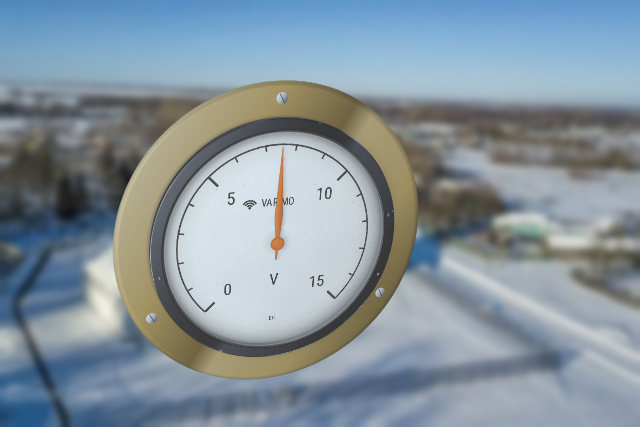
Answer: 7.5 V
